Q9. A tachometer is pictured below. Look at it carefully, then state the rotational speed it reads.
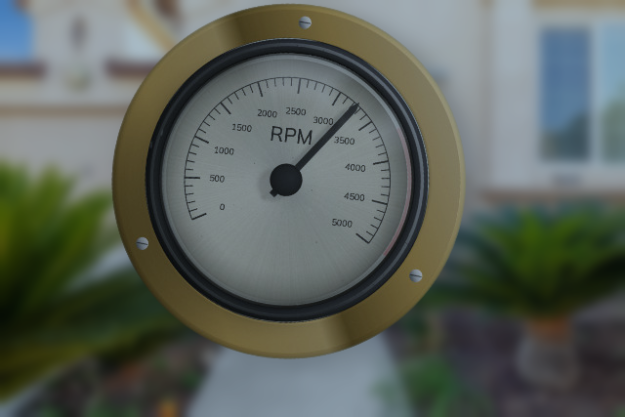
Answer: 3250 rpm
